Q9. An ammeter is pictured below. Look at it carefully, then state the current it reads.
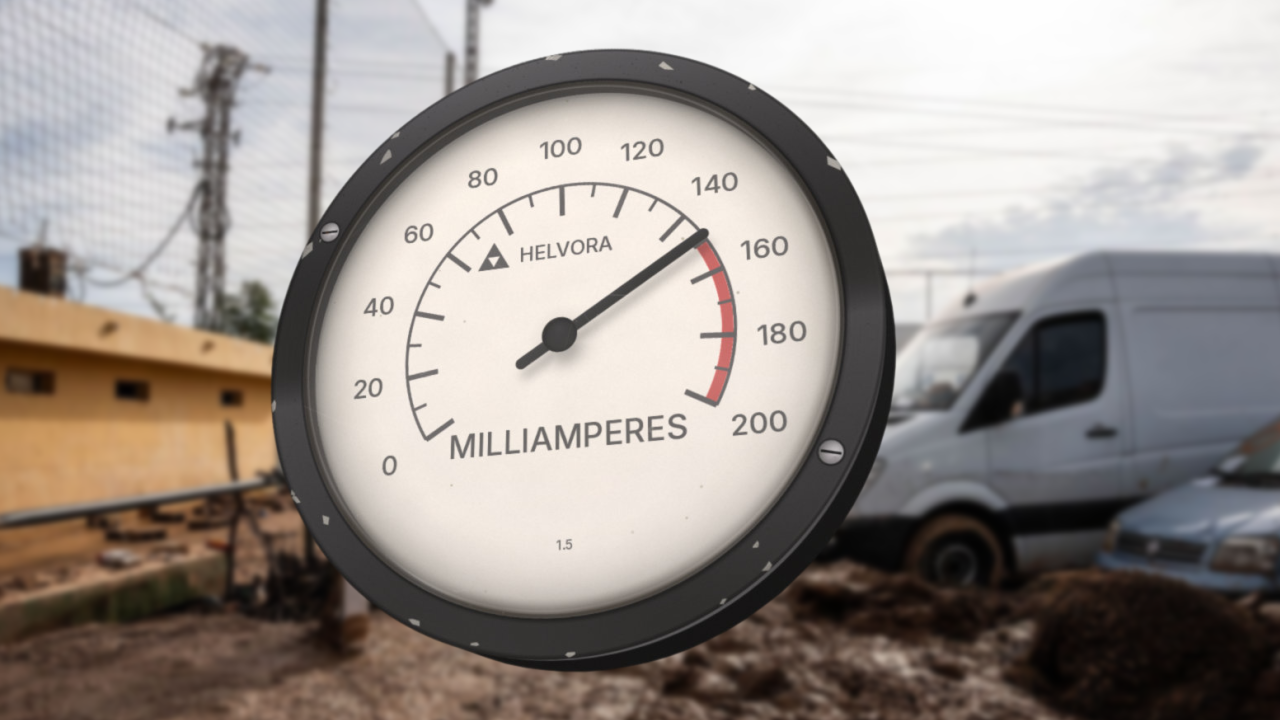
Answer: 150 mA
